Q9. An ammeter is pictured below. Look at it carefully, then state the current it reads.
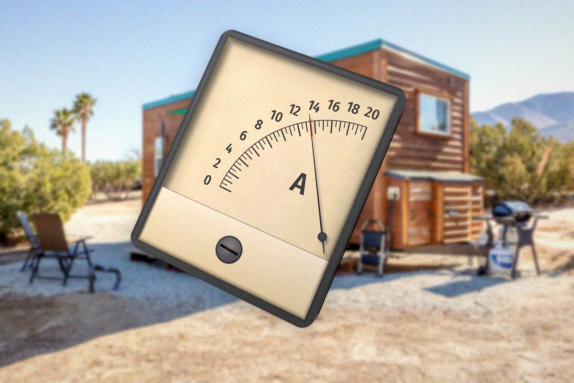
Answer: 13.5 A
